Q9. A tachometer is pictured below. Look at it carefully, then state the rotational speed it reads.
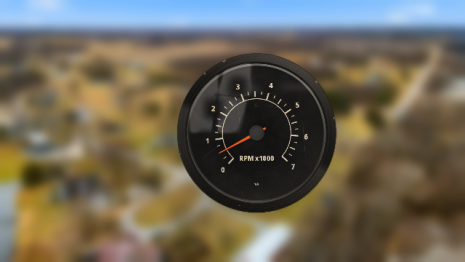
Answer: 500 rpm
